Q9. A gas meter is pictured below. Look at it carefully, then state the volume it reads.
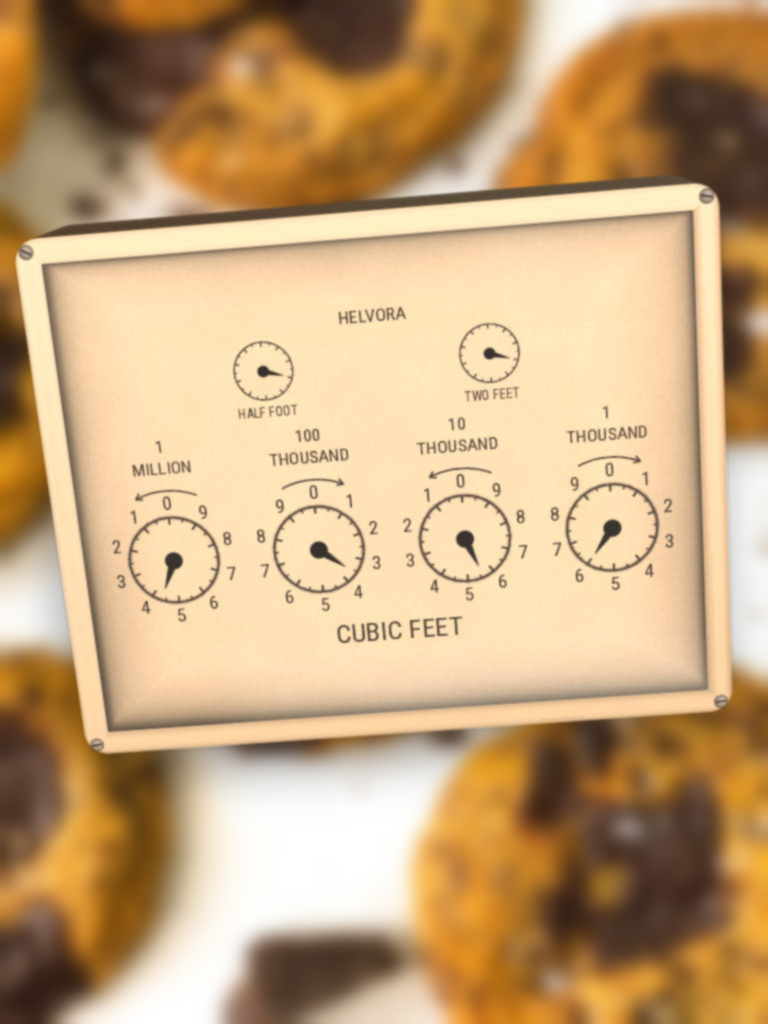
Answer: 435600 ft³
